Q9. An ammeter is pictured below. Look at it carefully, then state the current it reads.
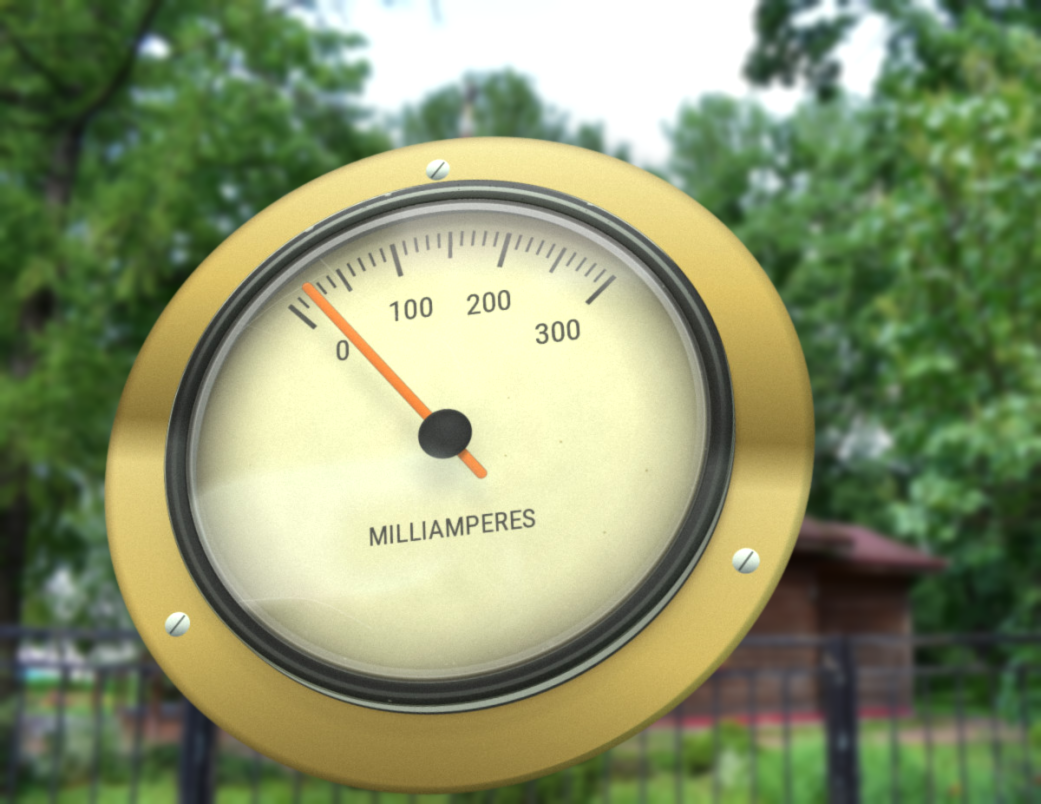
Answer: 20 mA
